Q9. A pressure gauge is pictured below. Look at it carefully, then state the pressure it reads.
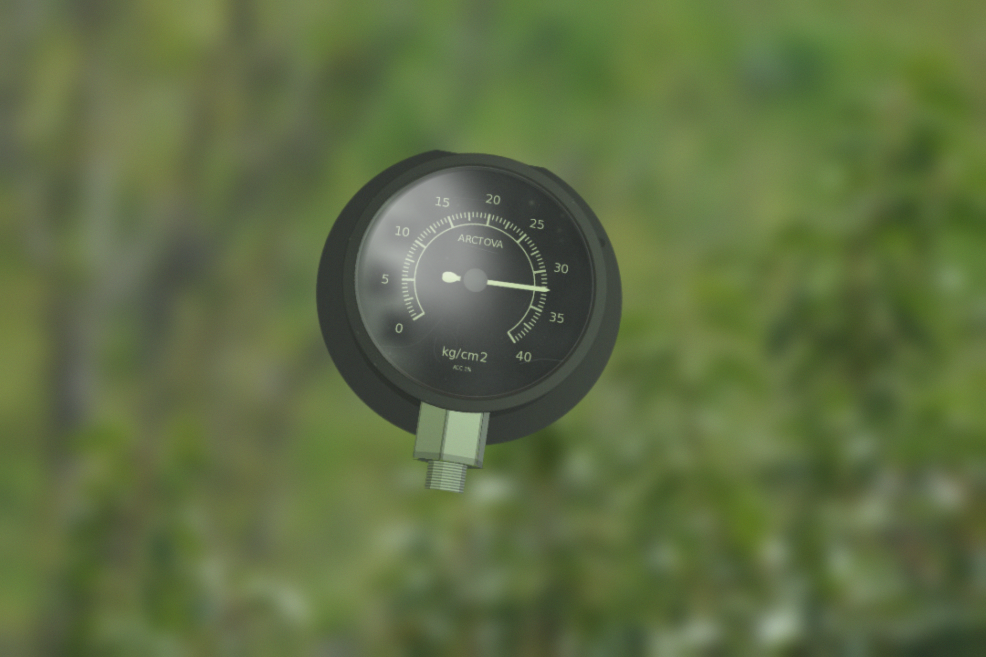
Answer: 32.5 kg/cm²
